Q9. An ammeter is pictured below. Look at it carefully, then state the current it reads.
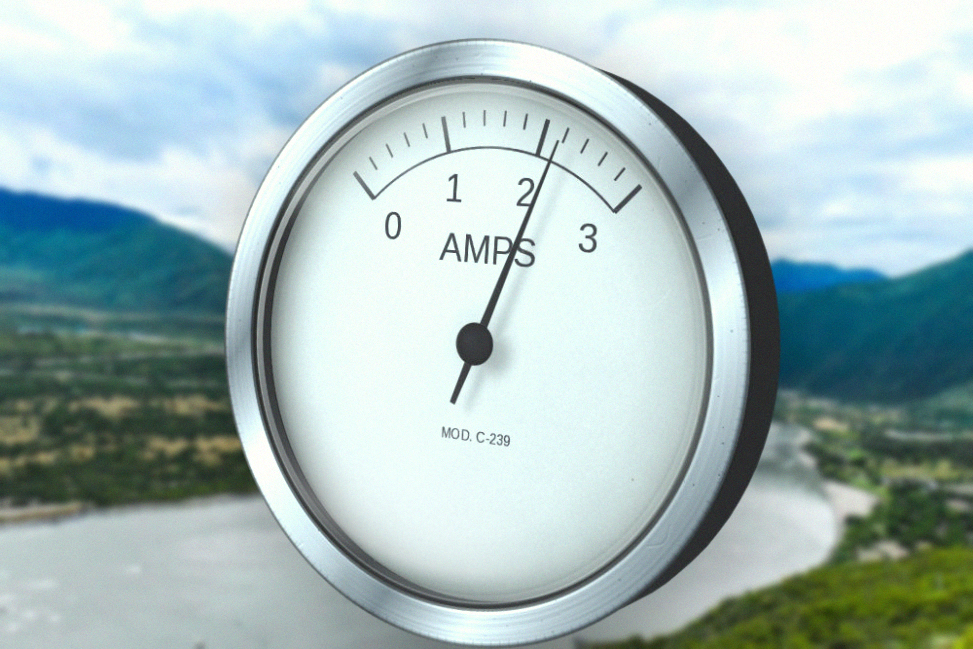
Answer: 2.2 A
